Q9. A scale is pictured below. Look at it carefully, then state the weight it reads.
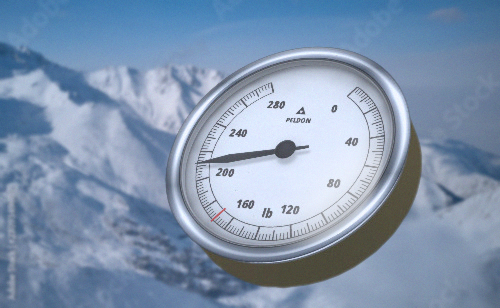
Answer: 210 lb
